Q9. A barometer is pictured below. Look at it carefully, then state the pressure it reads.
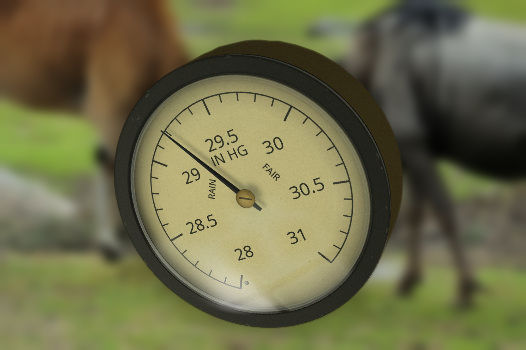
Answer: 29.2 inHg
